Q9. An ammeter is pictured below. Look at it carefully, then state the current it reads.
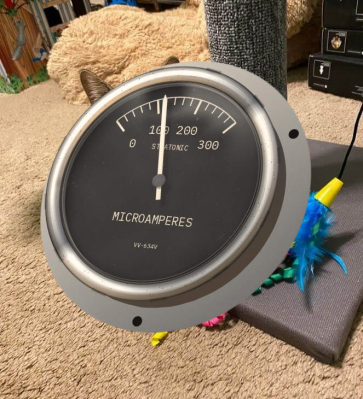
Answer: 120 µA
